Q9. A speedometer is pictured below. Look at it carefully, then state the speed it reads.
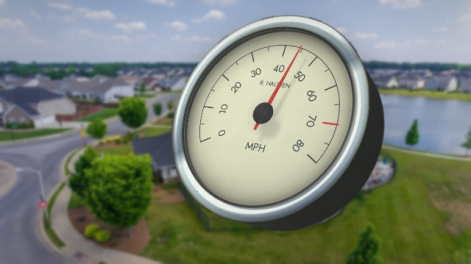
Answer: 45 mph
